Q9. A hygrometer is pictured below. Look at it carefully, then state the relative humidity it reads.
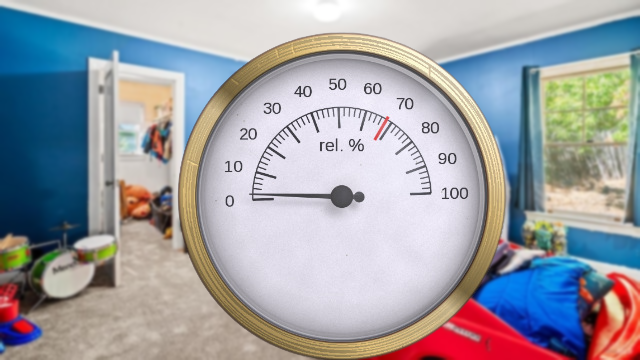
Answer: 2 %
